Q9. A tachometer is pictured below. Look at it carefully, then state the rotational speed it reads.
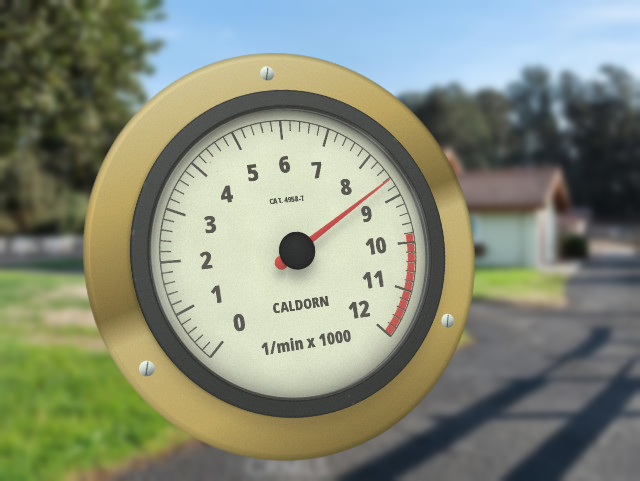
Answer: 8600 rpm
